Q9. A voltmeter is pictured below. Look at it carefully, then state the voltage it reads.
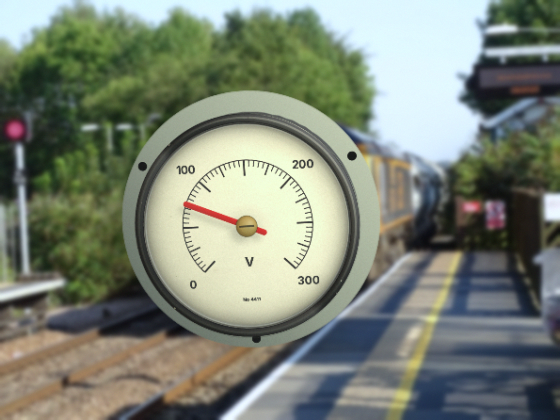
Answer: 75 V
